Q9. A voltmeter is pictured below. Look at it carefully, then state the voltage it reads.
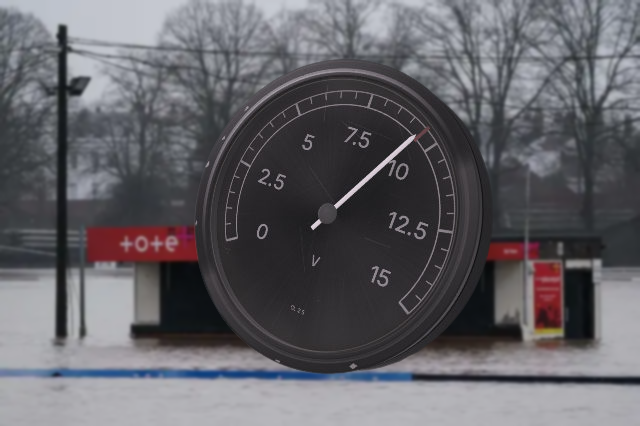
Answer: 9.5 V
